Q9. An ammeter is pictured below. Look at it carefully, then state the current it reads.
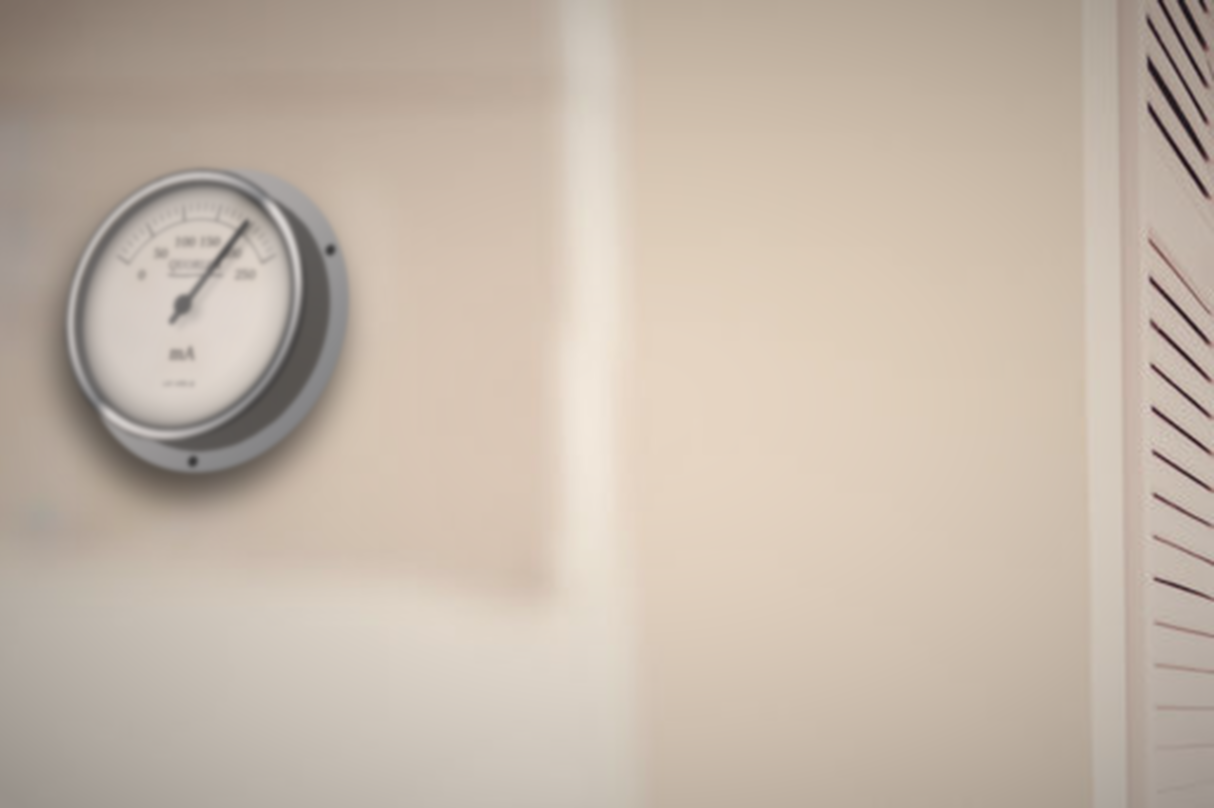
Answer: 200 mA
